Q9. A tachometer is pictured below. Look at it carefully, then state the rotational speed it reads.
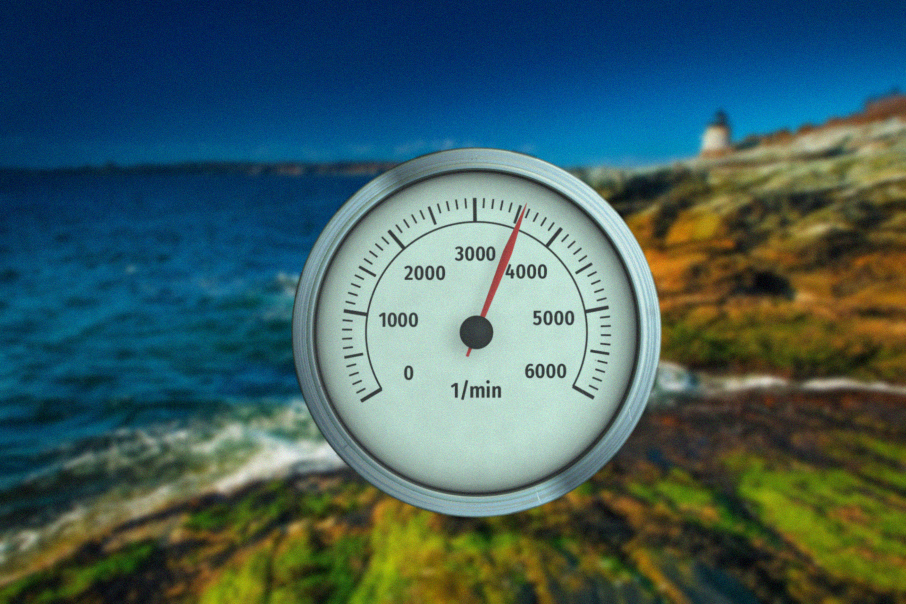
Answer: 3550 rpm
